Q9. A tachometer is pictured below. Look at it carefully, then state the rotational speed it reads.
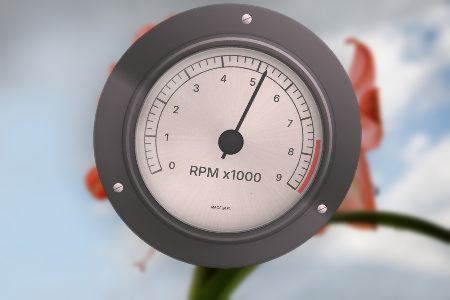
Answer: 5200 rpm
